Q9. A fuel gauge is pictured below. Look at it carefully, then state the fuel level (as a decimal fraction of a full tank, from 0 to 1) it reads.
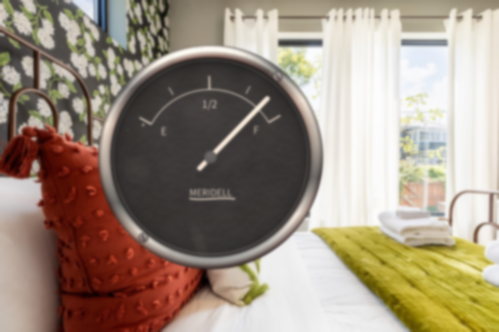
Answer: 0.875
